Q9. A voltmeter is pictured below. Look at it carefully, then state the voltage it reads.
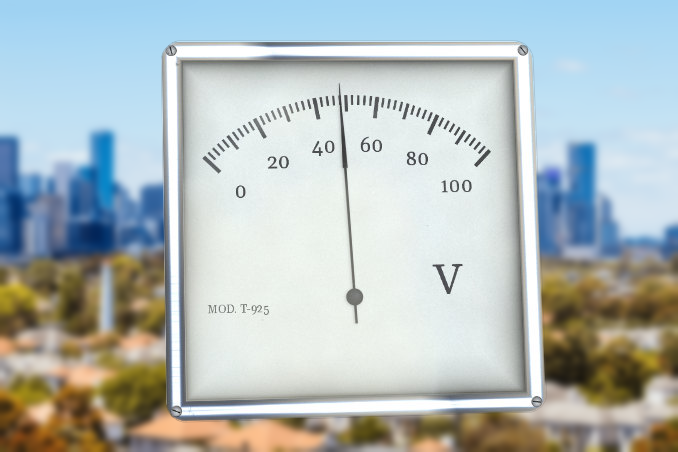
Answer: 48 V
